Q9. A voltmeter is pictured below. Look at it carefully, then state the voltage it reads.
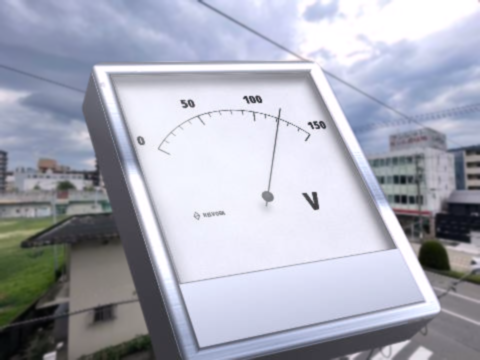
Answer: 120 V
